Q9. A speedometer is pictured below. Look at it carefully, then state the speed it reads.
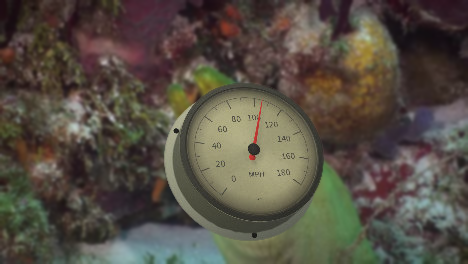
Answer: 105 mph
